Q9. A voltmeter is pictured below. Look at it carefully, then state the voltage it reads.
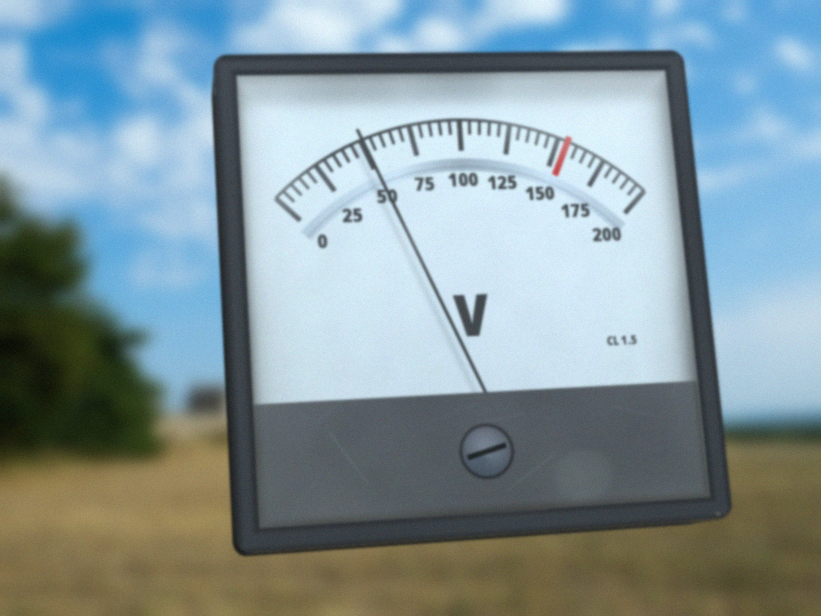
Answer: 50 V
